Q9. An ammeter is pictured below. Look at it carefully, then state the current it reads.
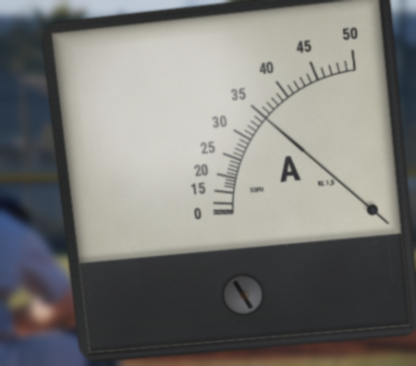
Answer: 35 A
